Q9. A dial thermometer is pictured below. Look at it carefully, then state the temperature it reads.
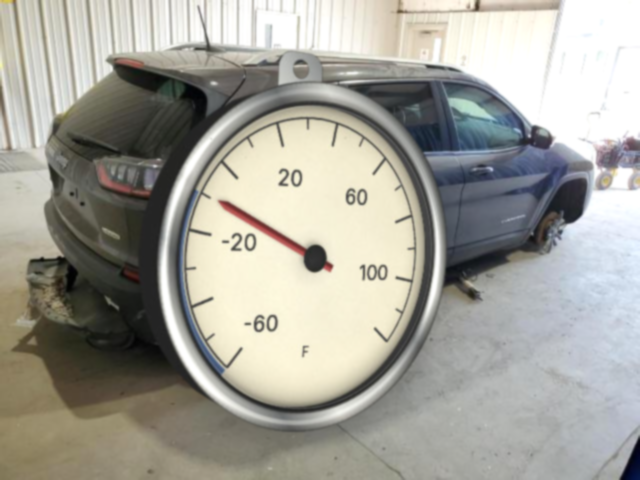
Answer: -10 °F
